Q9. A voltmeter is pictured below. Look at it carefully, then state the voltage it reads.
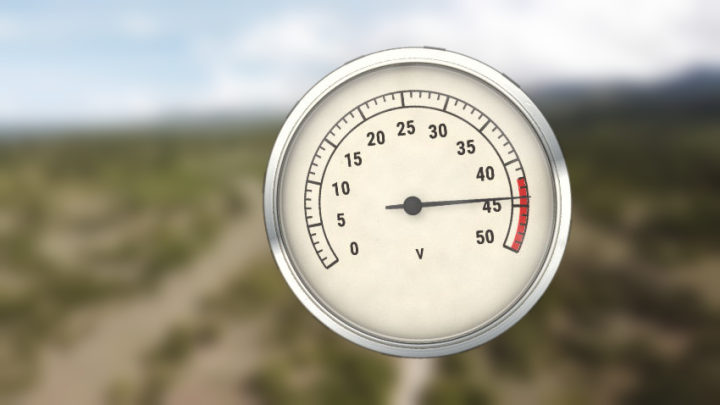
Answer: 44 V
